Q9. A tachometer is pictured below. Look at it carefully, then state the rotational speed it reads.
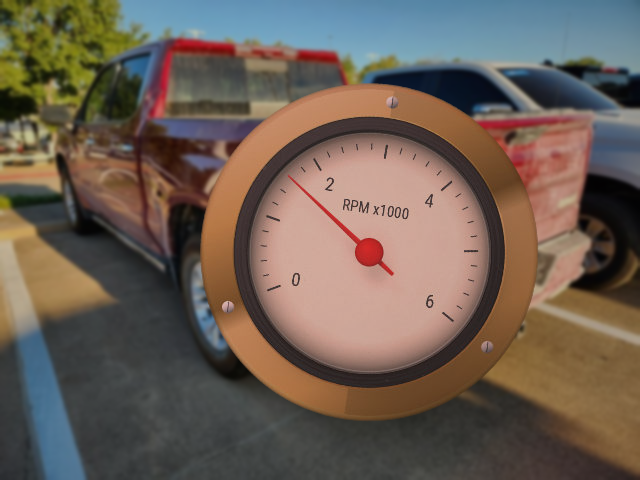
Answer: 1600 rpm
